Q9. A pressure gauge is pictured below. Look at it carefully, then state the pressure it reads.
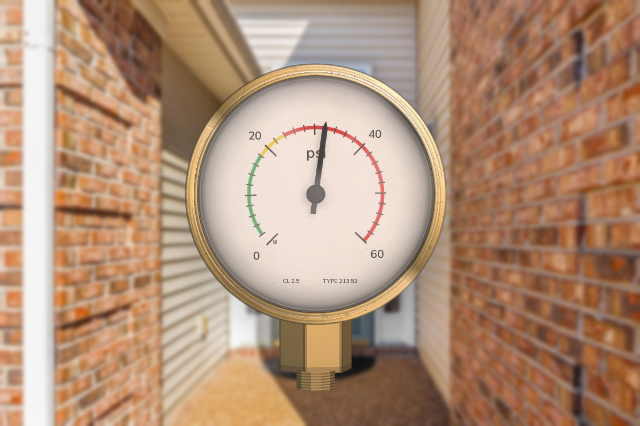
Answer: 32 psi
